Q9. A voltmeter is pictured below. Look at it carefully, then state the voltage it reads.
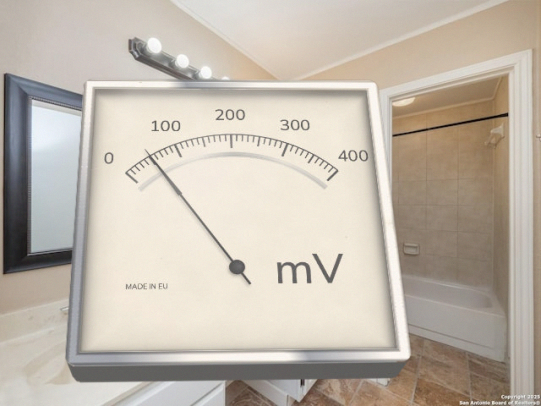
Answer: 50 mV
